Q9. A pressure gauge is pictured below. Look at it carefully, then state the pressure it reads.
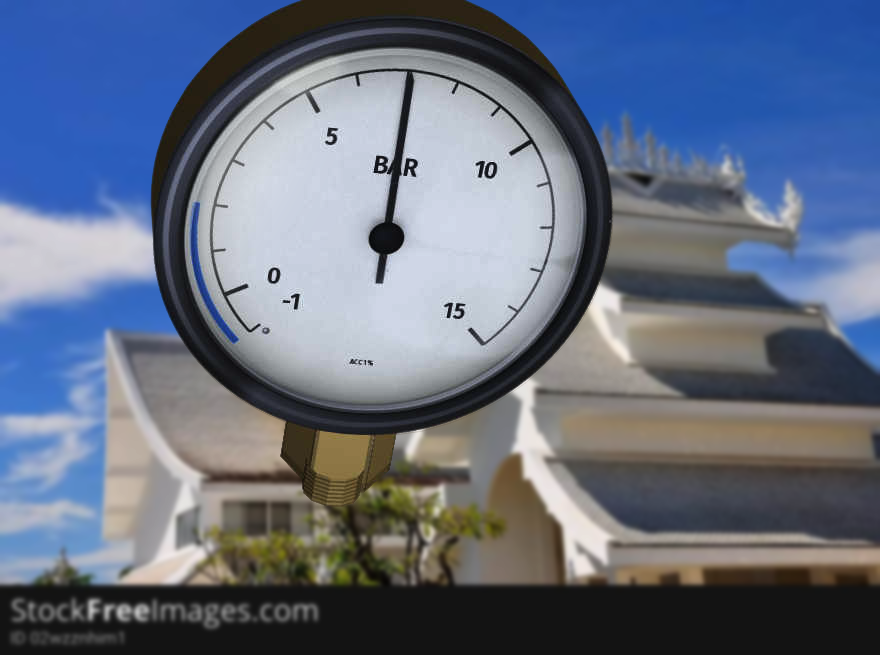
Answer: 7 bar
